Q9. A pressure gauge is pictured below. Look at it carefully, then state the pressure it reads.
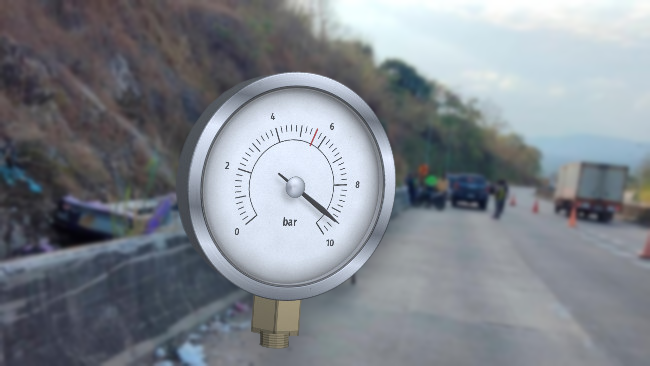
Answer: 9.4 bar
